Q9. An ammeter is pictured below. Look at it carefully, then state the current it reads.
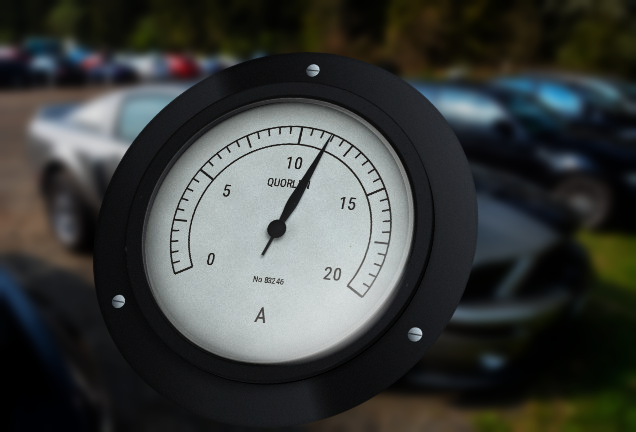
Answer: 11.5 A
